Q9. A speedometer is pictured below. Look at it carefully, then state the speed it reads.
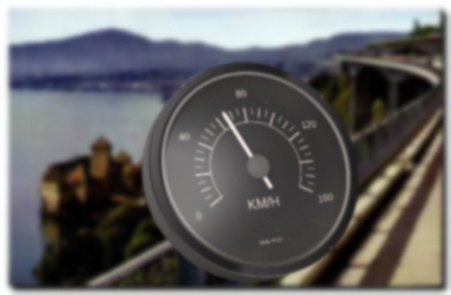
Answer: 65 km/h
